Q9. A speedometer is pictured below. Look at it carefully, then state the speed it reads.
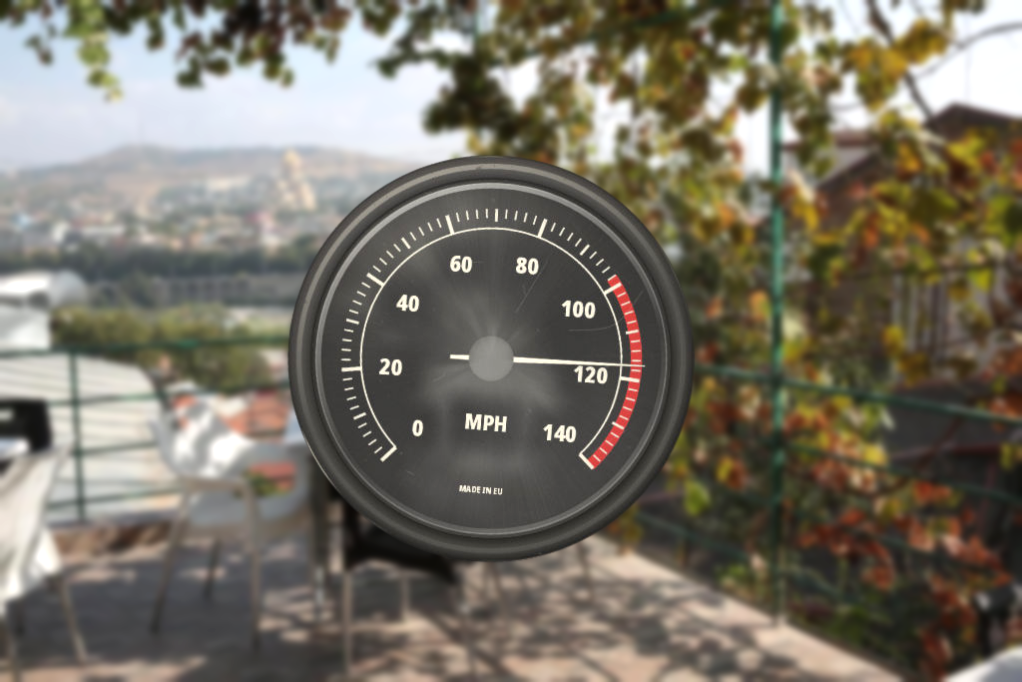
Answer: 117 mph
